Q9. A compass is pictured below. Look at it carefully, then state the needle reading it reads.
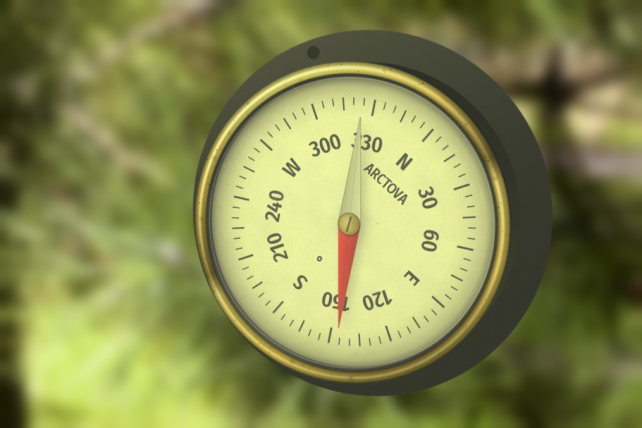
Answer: 145 °
